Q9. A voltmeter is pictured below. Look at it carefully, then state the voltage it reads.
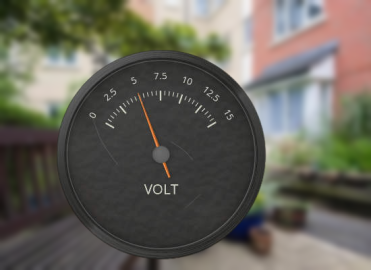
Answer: 5 V
